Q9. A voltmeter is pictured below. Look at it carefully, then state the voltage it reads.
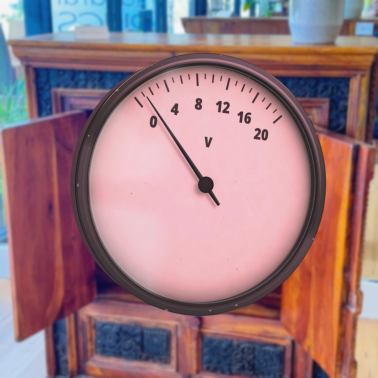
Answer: 1 V
